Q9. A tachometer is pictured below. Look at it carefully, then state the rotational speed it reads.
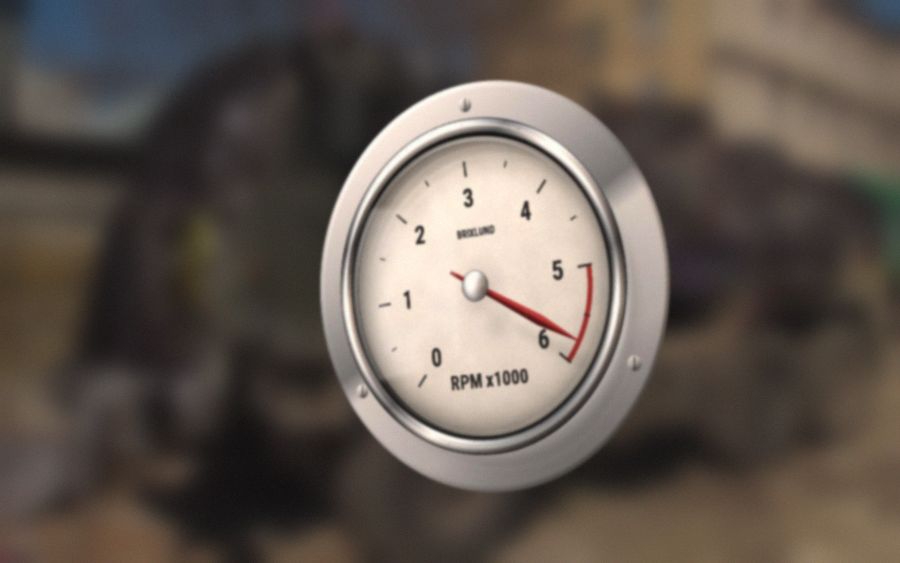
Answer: 5750 rpm
